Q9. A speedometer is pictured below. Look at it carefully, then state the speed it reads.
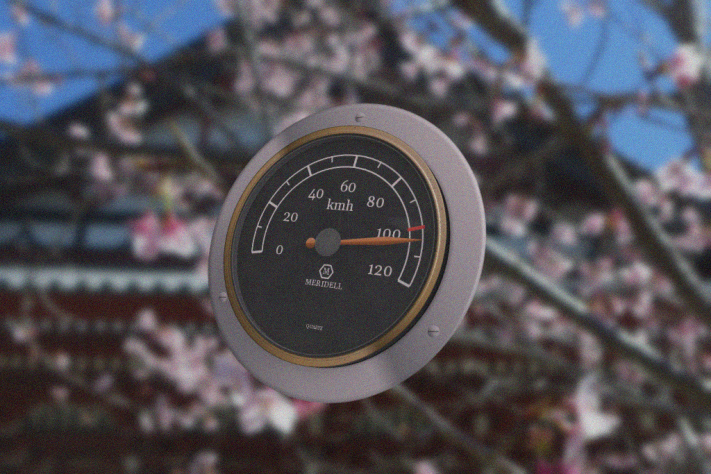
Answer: 105 km/h
